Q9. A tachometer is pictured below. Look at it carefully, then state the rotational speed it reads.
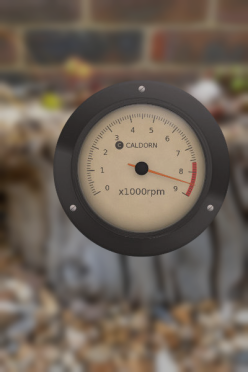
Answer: 8500 rpm
